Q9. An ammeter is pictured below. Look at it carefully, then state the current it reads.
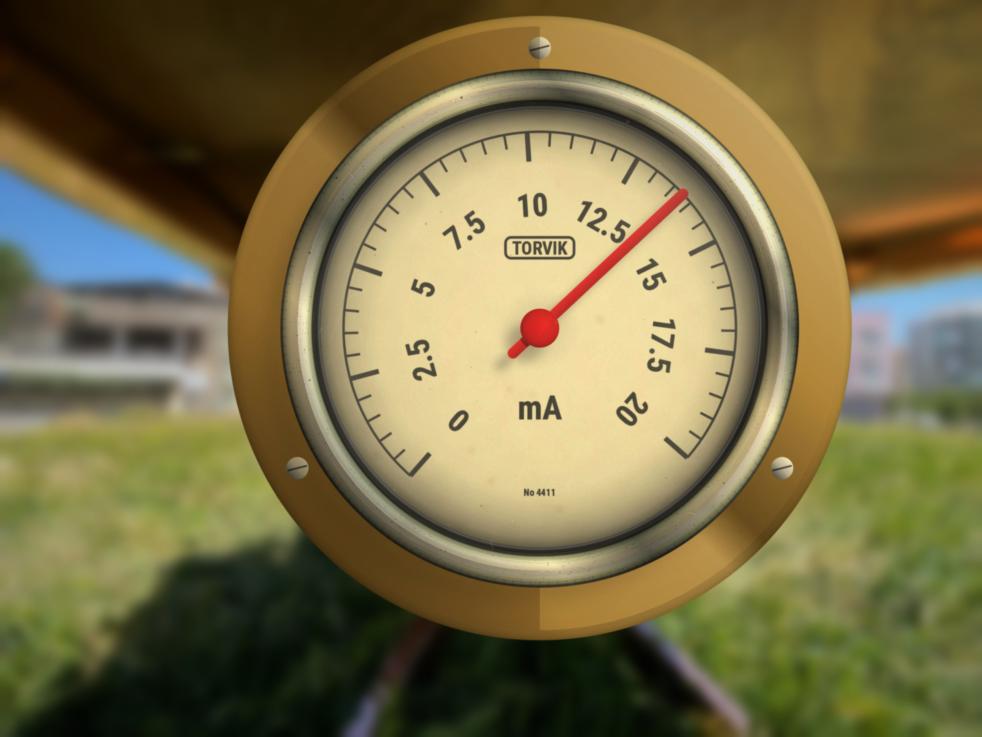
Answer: 13.75 mA
